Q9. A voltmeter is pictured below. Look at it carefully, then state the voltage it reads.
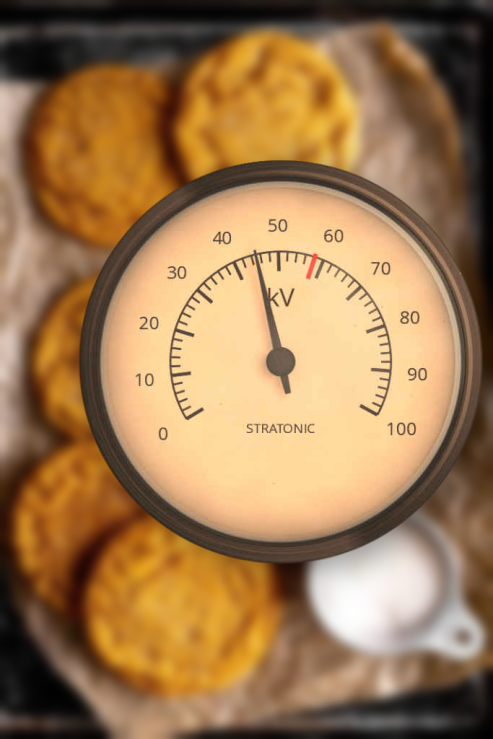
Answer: 45 kV
